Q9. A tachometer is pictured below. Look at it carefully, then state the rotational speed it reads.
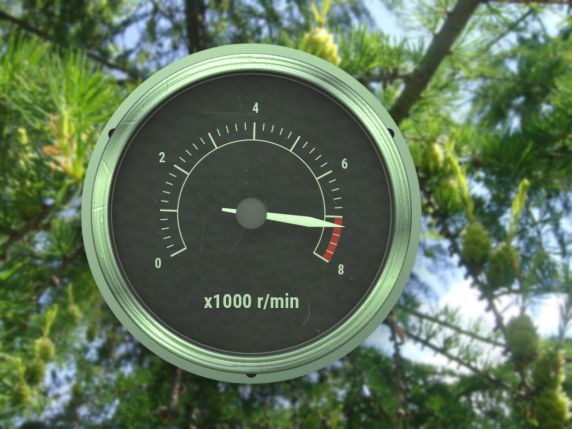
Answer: 7200 rpm
